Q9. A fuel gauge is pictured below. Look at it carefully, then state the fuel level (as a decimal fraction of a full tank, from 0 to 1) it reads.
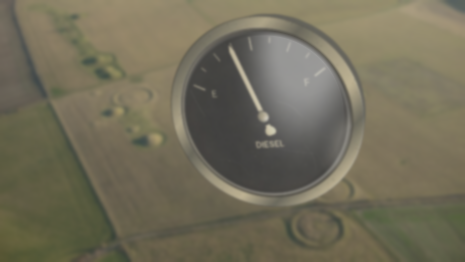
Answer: 0.375
